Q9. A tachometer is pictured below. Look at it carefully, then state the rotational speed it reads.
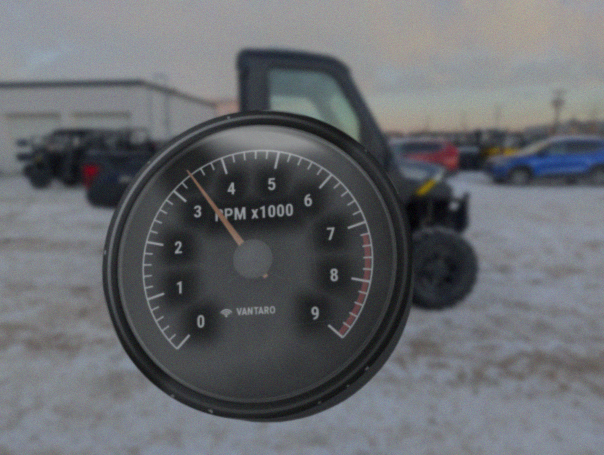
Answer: 3400 rpm
